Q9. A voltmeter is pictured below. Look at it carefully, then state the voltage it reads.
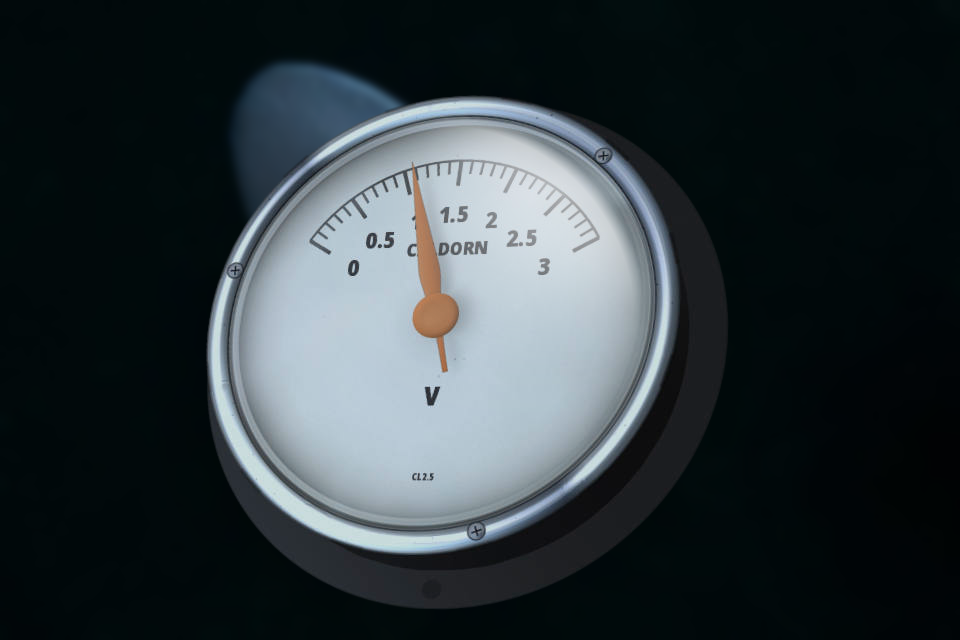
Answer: 1.1 V
